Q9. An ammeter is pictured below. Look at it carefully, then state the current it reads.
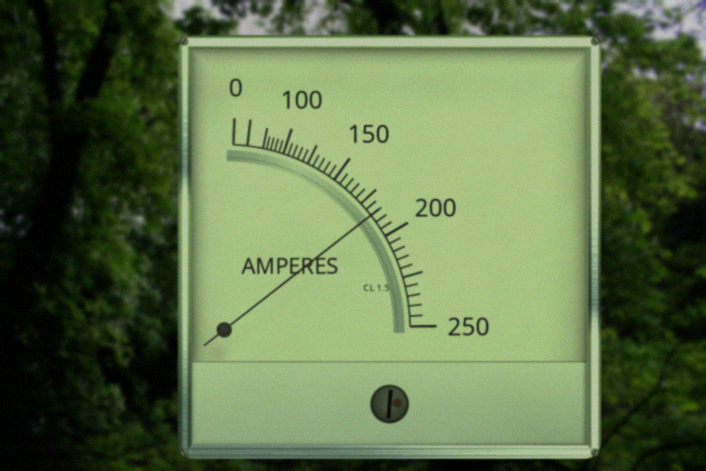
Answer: 185 A
